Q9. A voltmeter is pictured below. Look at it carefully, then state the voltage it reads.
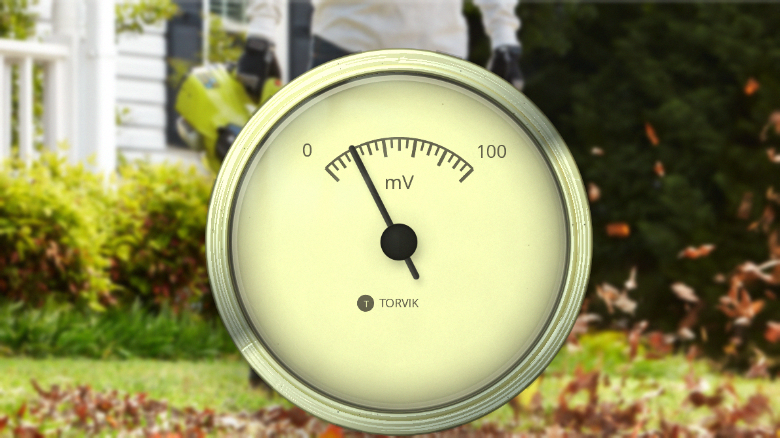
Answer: 20 mV
